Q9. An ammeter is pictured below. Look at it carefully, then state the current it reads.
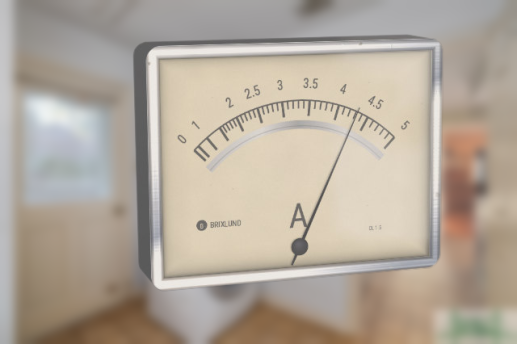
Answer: 4.3 A
